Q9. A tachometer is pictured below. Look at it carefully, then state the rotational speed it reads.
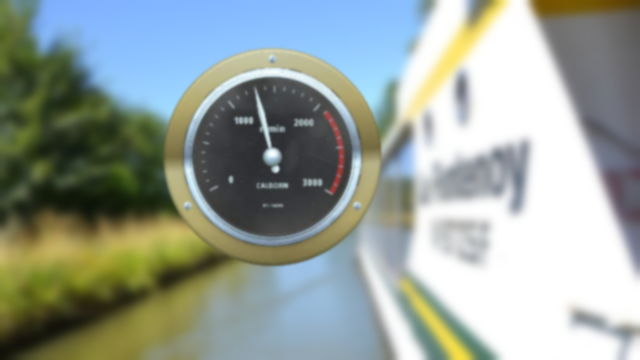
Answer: 1300 rpm
